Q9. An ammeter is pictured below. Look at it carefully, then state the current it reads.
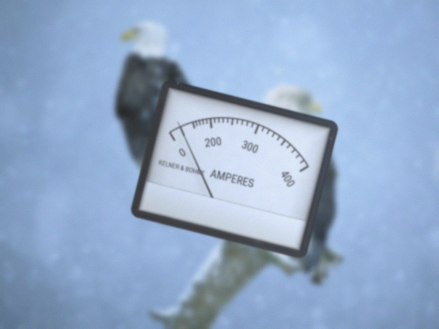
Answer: 100 A
